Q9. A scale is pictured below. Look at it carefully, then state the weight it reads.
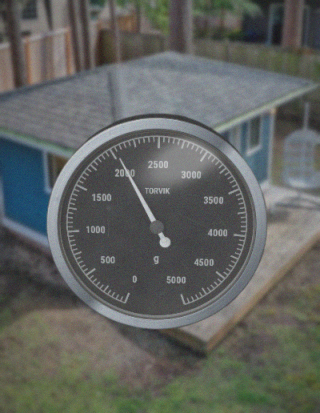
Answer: 2050 g
